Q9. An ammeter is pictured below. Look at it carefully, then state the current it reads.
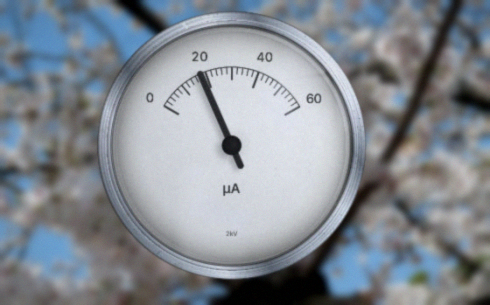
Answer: 18 µA
